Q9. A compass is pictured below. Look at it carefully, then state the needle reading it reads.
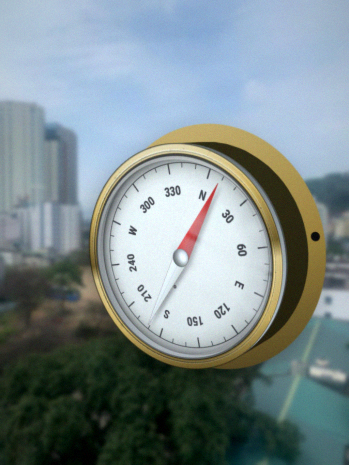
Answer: 10 °
